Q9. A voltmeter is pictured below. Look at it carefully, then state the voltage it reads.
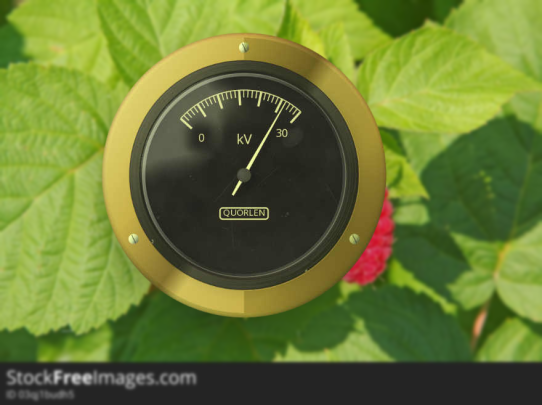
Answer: 26 kV
